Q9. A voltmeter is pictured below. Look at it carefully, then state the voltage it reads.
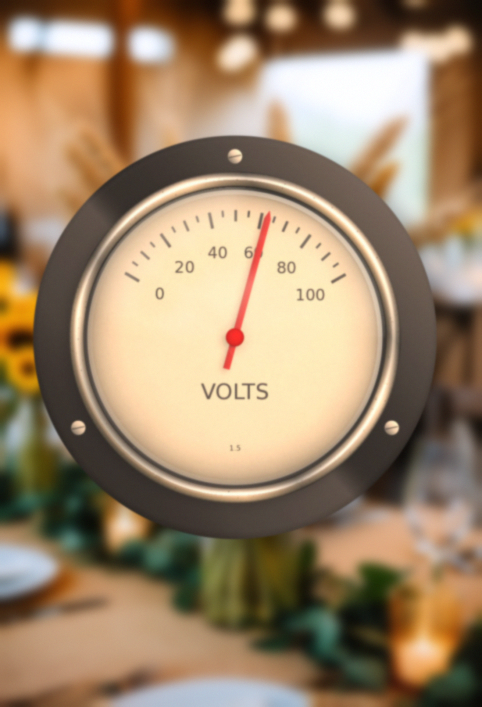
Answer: 62.5 V
